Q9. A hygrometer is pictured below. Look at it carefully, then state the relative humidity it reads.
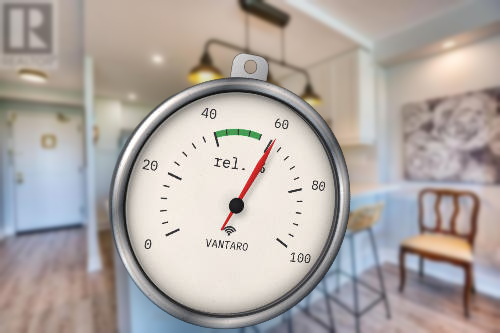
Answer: 60 %
